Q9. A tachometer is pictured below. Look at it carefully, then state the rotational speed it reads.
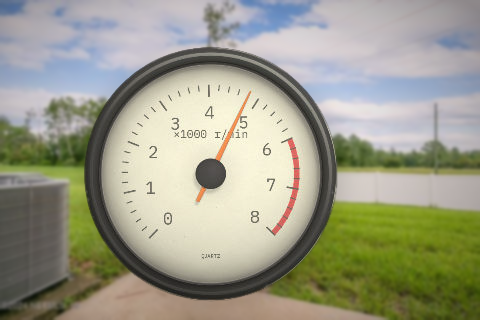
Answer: 4800 rpm
